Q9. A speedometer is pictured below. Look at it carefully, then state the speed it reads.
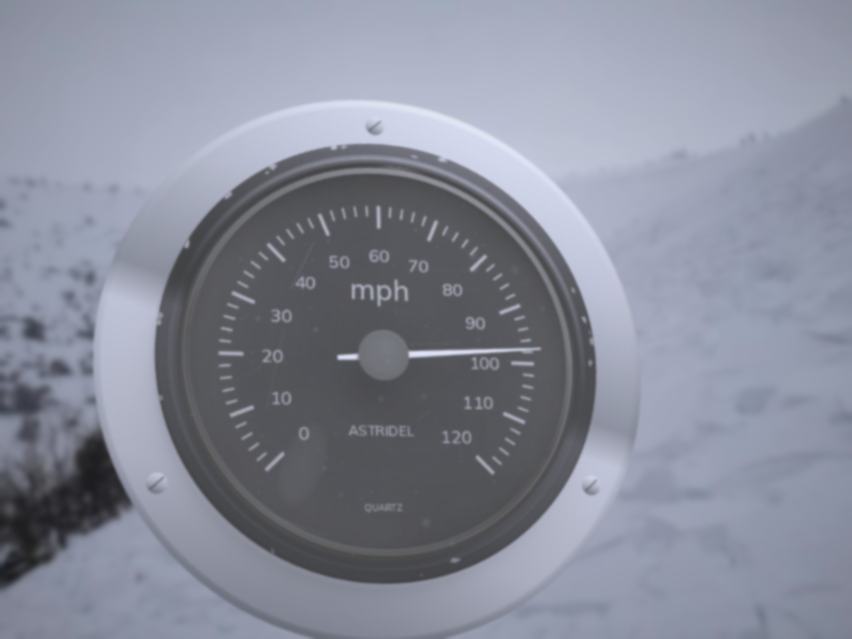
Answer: 98 mph
